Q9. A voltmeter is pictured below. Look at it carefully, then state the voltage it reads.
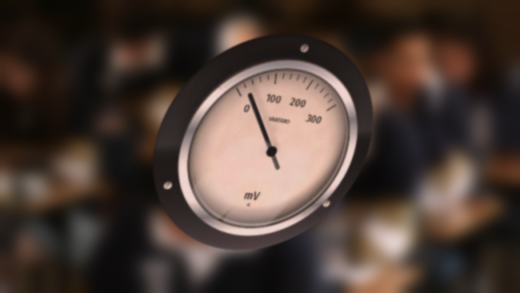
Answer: 20 mV
